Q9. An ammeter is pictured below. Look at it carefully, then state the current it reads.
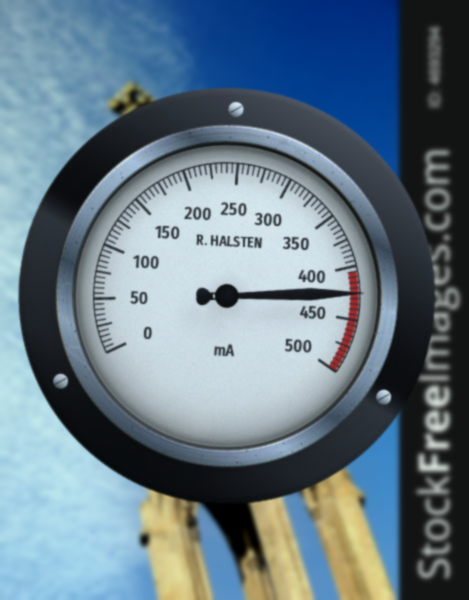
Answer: 425 mA
